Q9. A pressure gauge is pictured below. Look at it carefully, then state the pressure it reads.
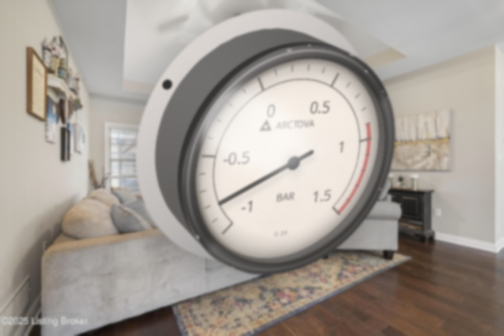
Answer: -0.8 bar
